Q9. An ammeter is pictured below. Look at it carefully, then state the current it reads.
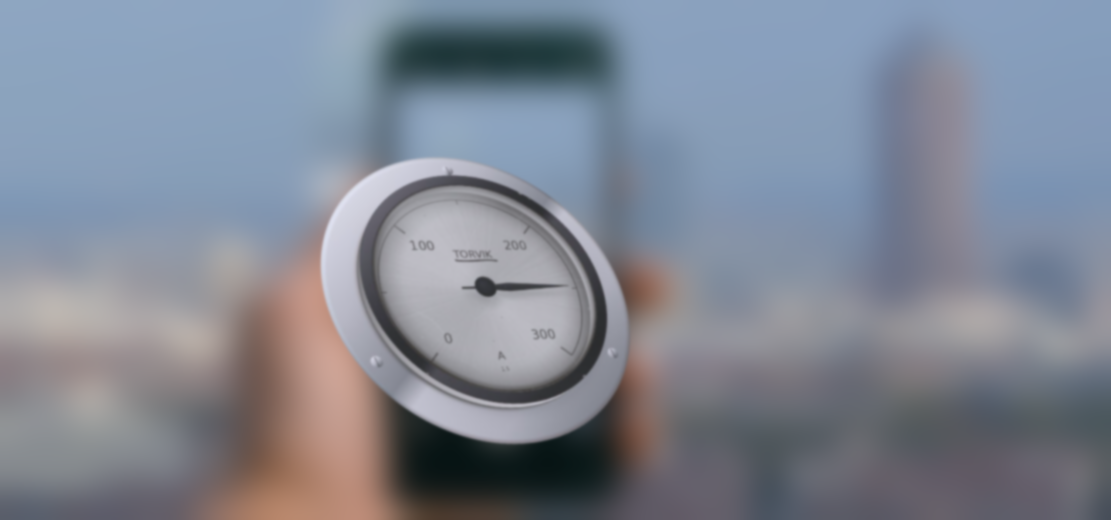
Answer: 250 A
